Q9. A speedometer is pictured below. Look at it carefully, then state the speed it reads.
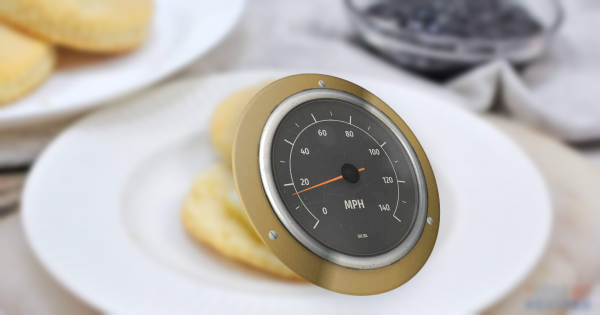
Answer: 15 mph
